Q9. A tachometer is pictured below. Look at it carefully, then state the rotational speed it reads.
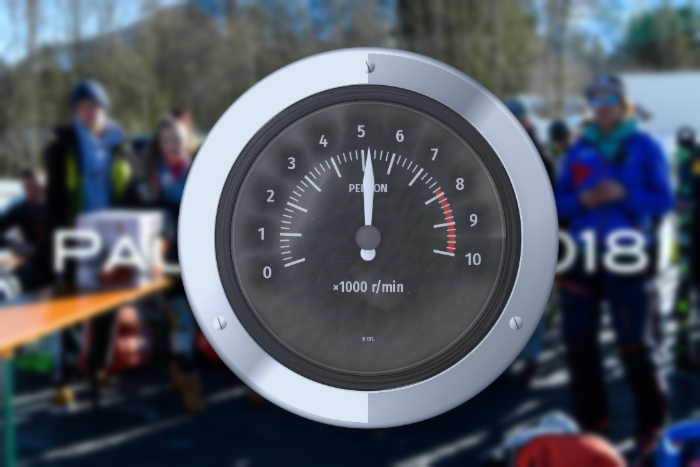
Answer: 5200 rpm
